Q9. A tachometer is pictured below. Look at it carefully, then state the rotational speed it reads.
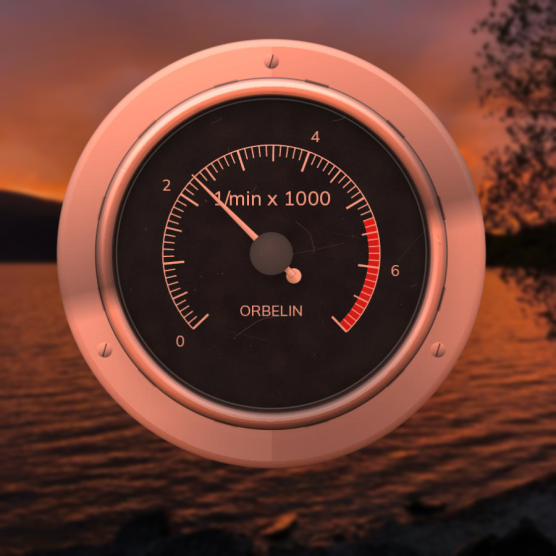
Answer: 2300 rpm
